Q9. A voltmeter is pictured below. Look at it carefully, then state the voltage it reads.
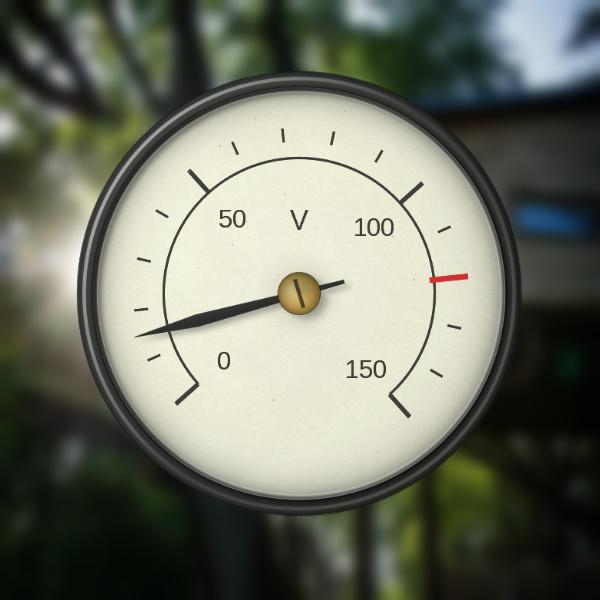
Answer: 15 V
